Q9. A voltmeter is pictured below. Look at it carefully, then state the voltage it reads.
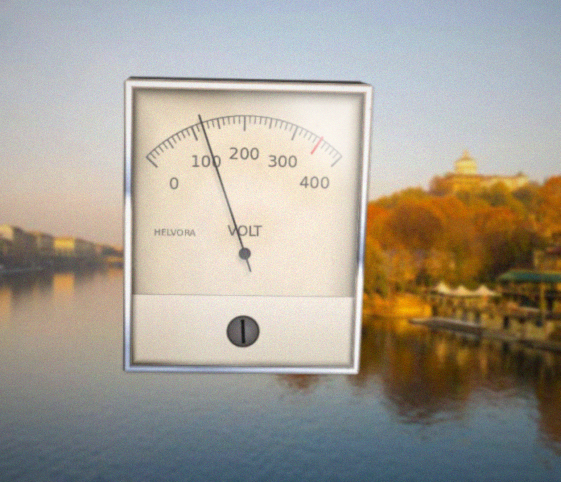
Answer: 120 V
